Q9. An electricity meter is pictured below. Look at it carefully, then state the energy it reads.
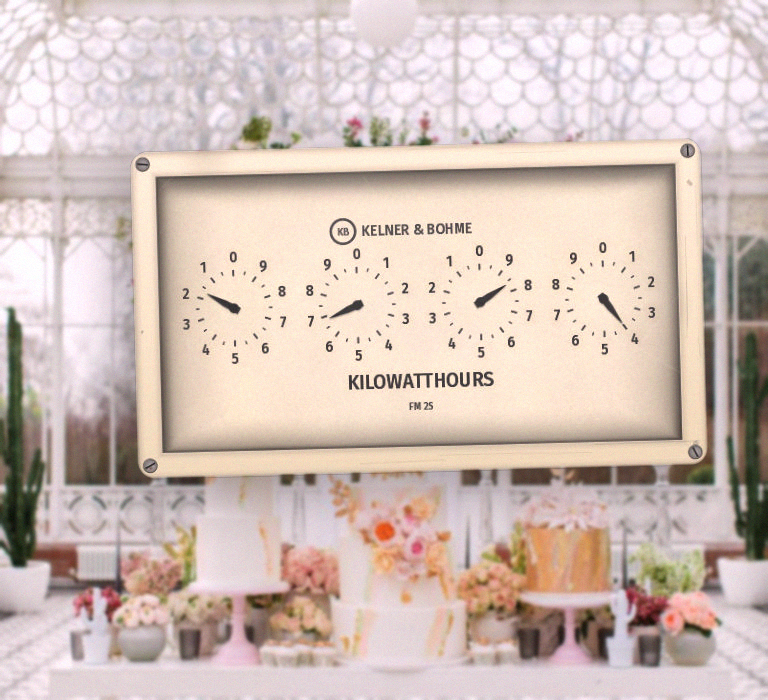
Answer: 1684 kWh
